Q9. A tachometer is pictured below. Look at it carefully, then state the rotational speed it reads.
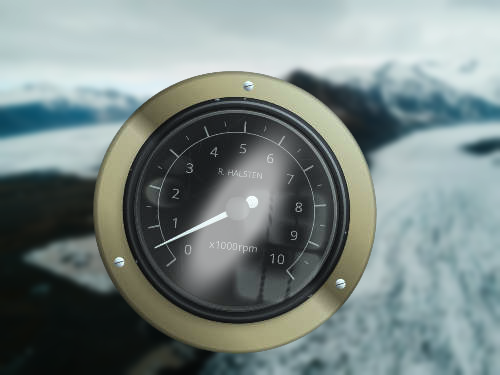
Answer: 500 rpm
